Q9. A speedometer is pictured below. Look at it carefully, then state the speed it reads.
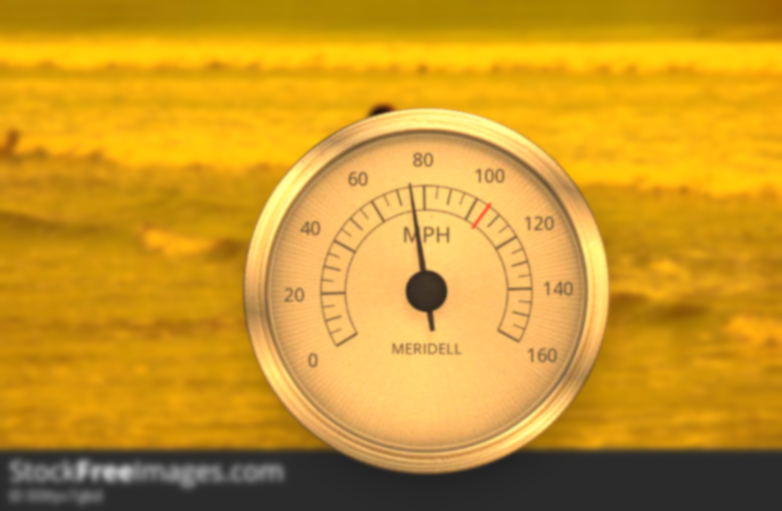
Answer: 75 mph
